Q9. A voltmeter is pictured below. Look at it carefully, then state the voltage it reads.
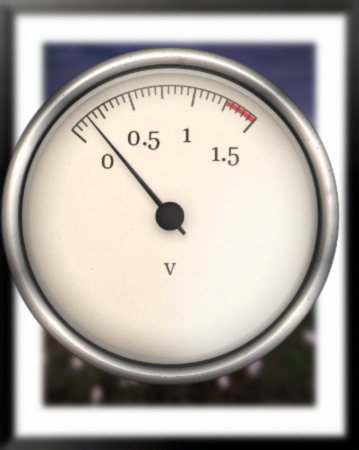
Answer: 0.15 V
